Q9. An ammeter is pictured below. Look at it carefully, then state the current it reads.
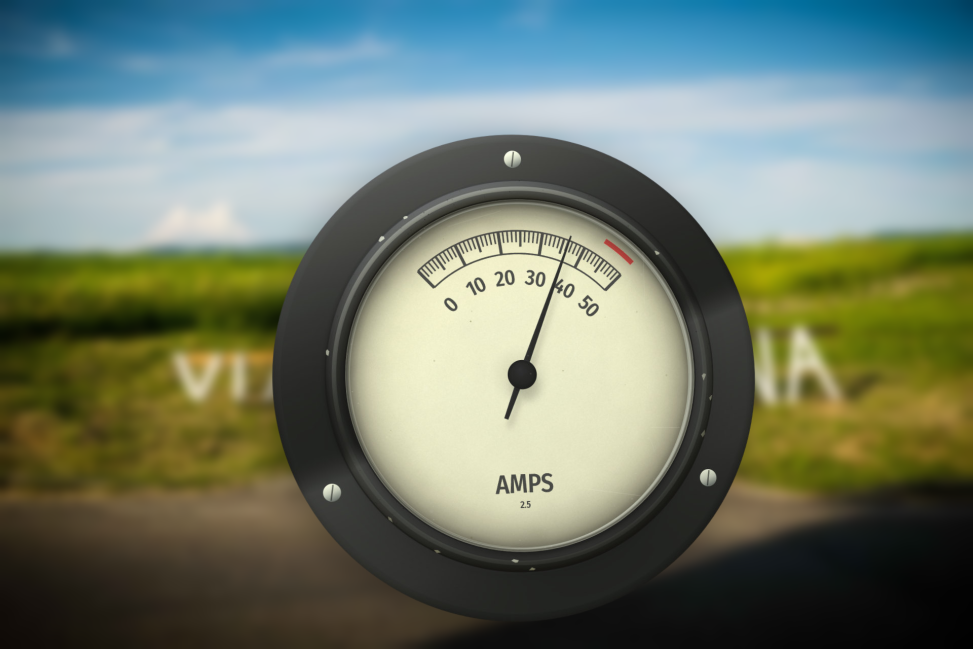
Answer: 36 A
